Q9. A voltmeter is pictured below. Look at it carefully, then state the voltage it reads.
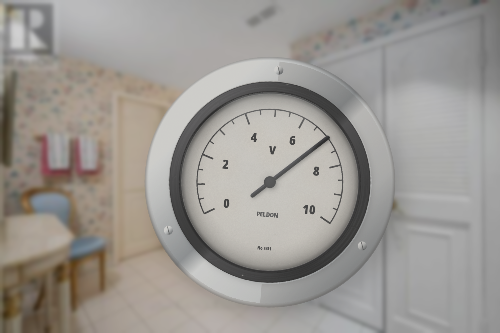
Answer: 7 V
